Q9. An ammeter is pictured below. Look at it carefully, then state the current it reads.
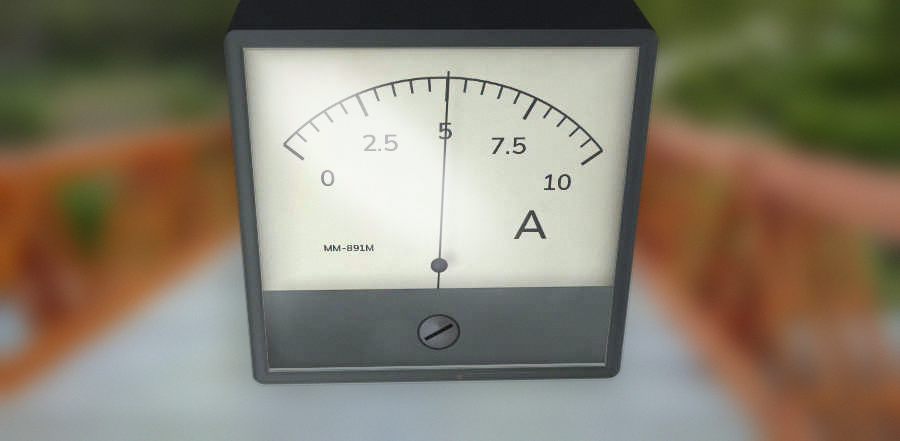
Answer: 5 A
